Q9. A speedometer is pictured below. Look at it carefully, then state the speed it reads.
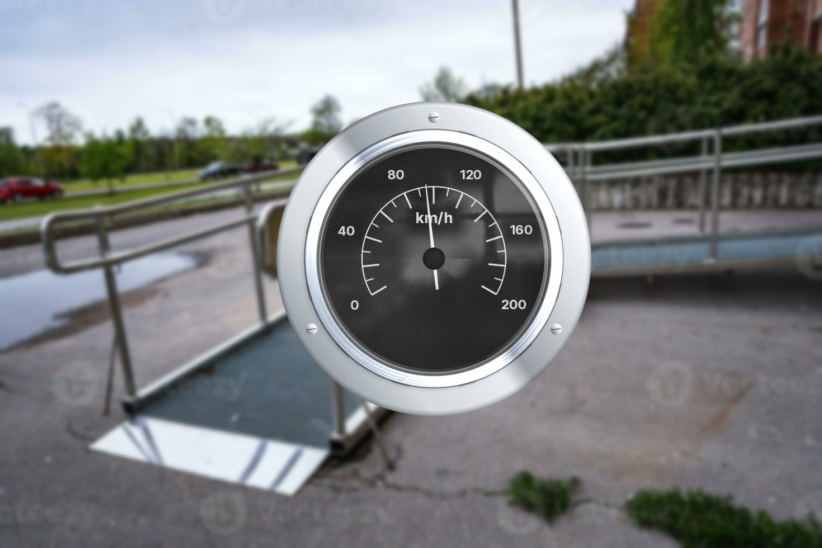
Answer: 95 km/h
